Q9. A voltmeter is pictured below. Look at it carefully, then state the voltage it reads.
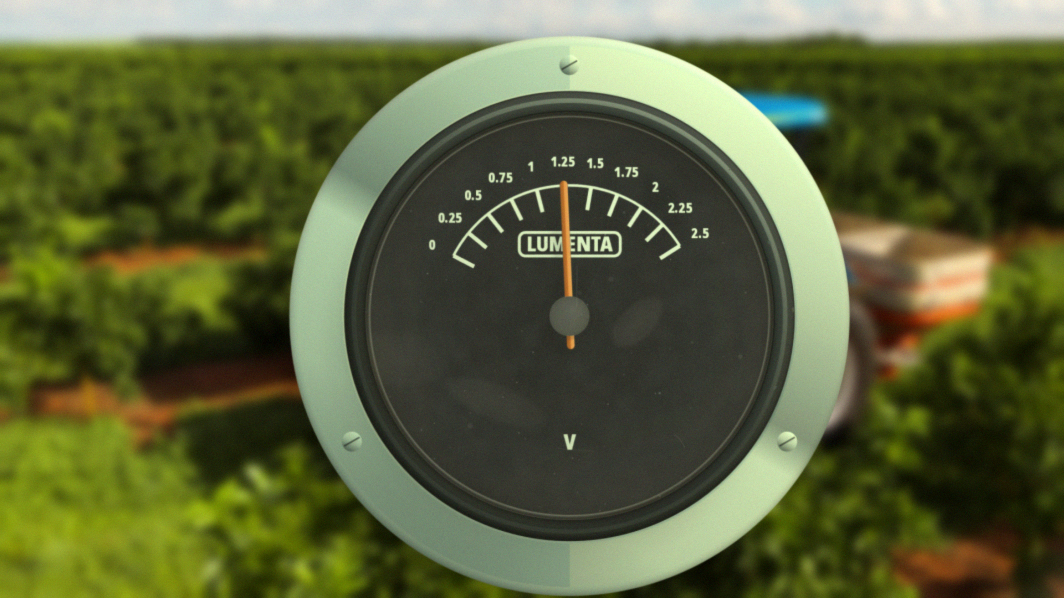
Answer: 1.25 V
